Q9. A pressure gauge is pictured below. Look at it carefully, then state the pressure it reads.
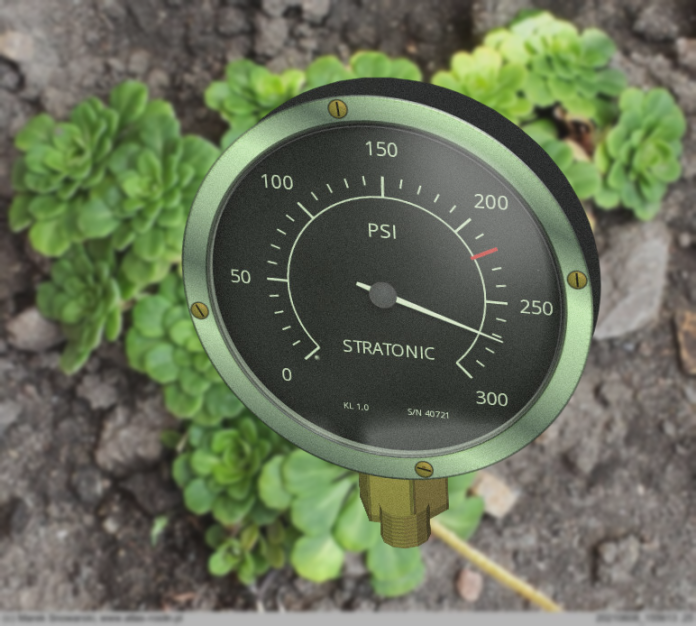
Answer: 270 psi
